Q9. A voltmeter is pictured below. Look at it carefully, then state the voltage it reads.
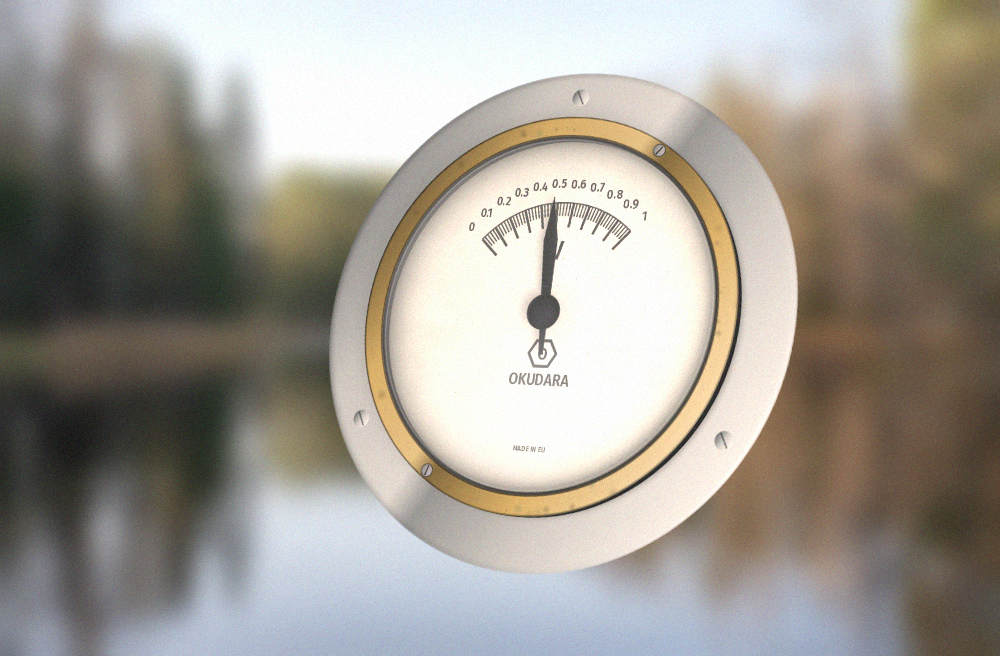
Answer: 0.5 V
